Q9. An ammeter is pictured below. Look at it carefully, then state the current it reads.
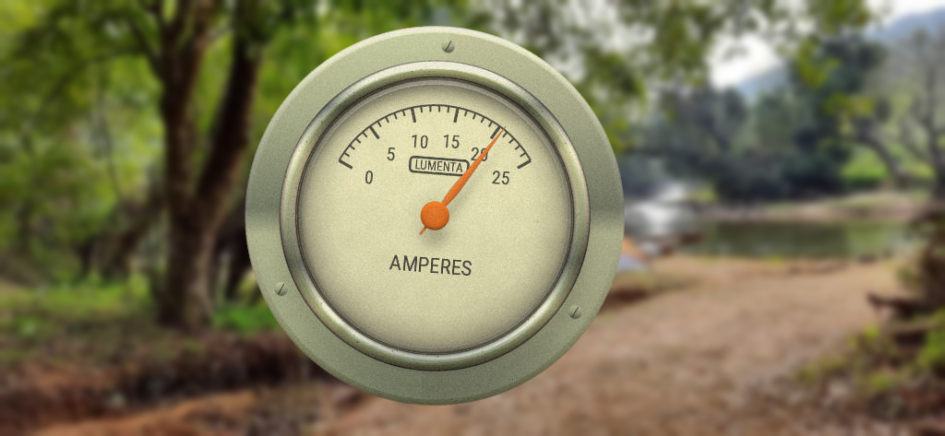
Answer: 20.5 A
